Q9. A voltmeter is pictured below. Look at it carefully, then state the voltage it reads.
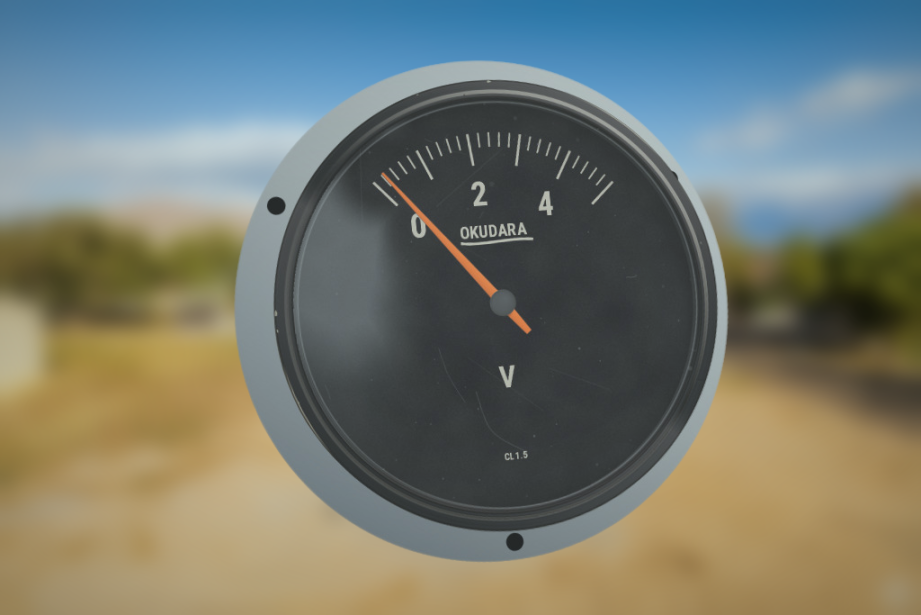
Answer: 0.2 V
